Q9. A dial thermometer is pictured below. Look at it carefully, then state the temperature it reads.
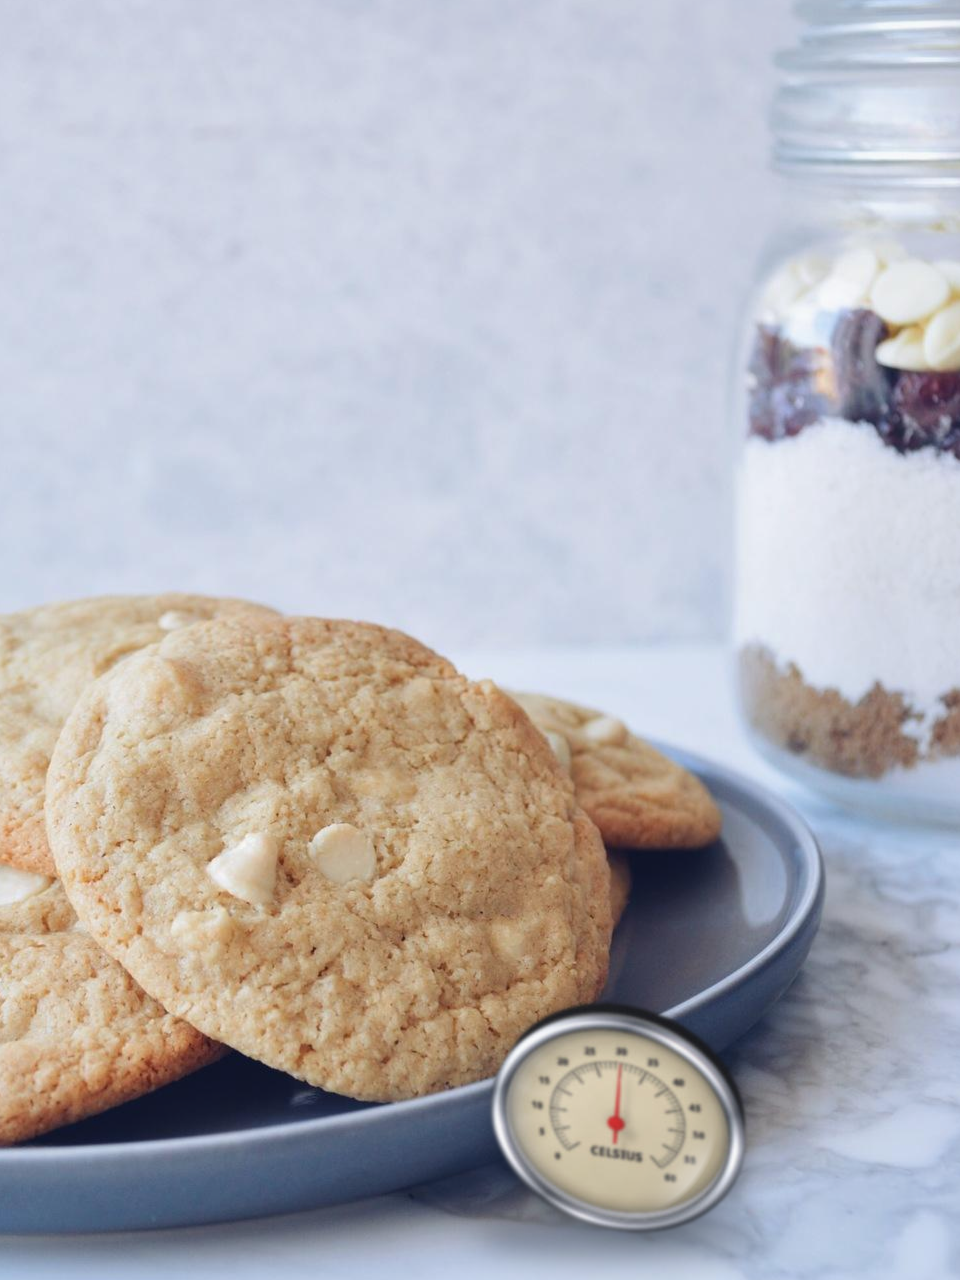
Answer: 30 °C
